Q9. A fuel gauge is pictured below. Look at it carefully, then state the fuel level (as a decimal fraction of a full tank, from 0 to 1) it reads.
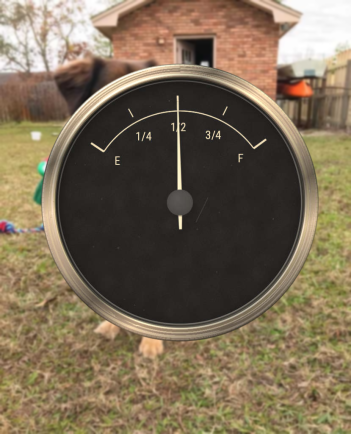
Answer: 0.5
